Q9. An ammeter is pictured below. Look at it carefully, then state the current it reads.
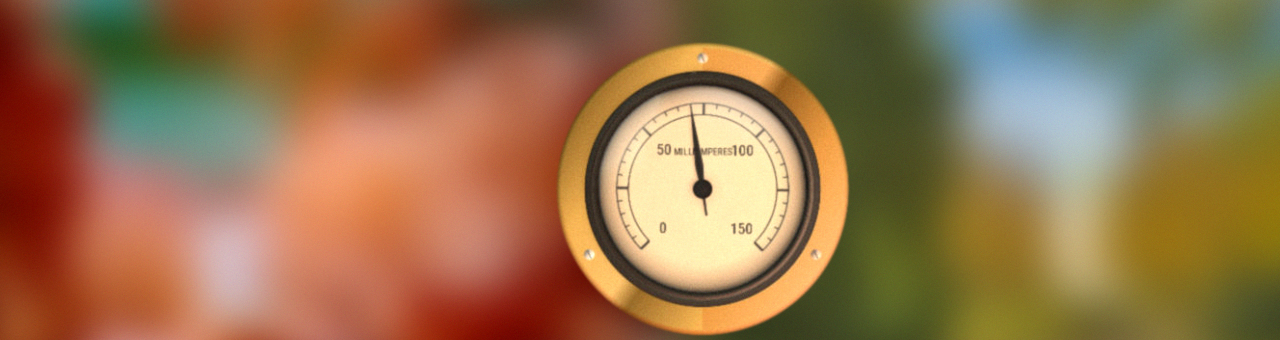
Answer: 70 mA
